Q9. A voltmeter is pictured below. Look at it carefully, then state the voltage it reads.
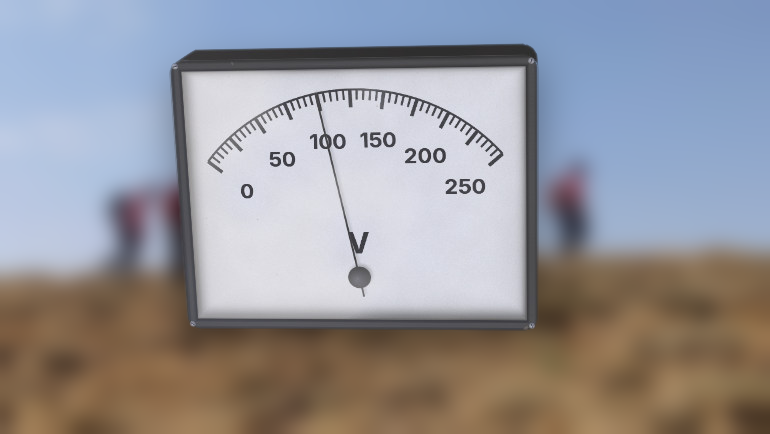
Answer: 100 V
